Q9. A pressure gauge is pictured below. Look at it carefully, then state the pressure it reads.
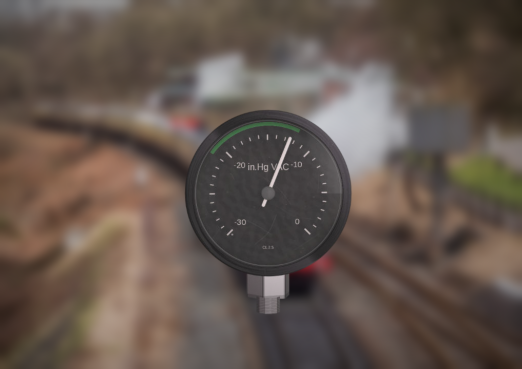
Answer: -12.5 inHg
